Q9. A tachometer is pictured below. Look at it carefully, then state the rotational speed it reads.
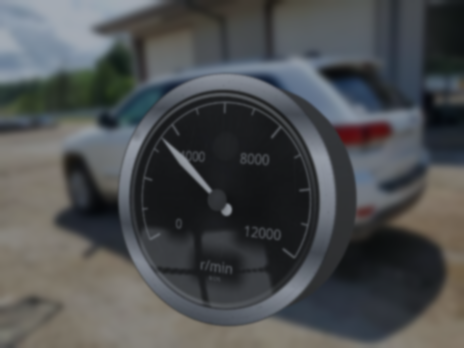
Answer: 3500 rpm
